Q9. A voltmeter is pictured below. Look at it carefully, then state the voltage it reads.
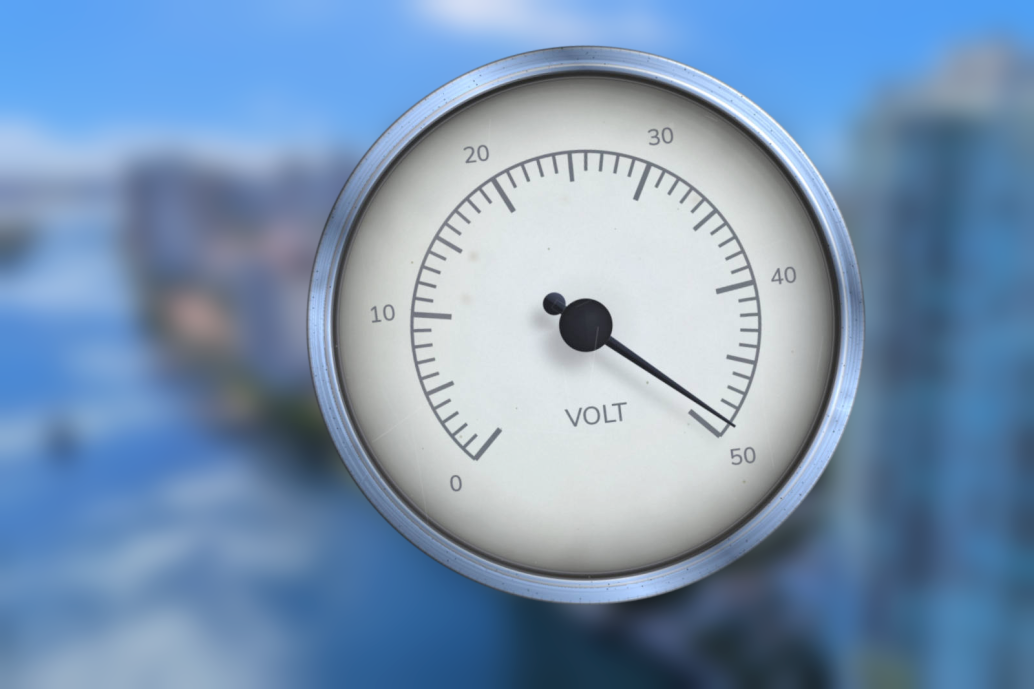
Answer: 49 V
